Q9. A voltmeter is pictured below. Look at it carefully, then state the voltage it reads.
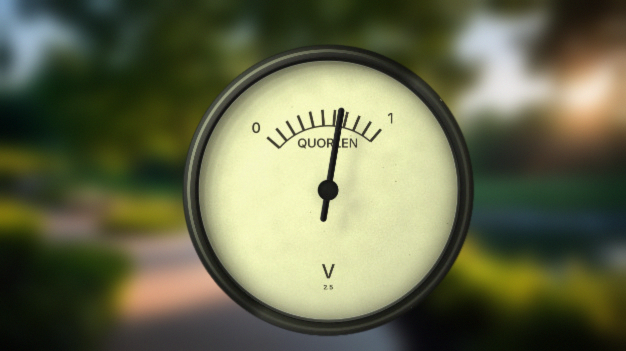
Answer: 0.65 V
